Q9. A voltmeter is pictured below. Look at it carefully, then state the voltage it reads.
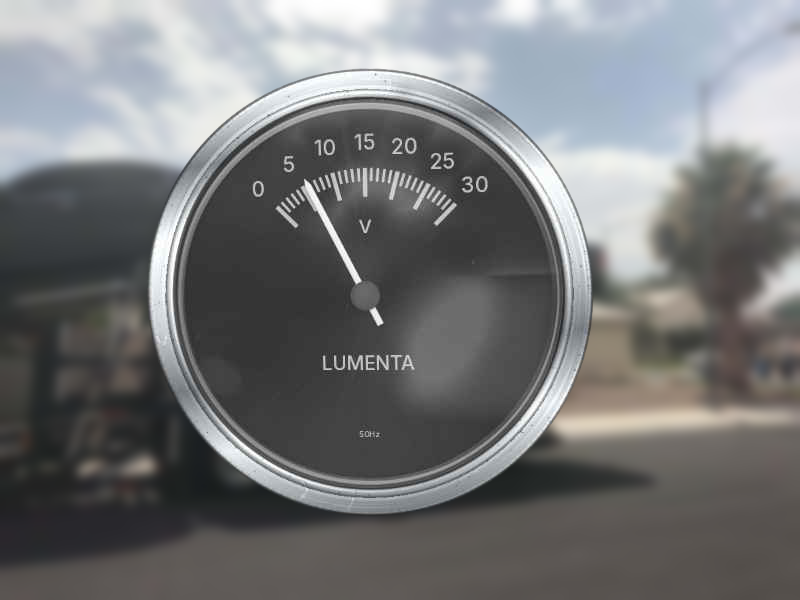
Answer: 6 V
